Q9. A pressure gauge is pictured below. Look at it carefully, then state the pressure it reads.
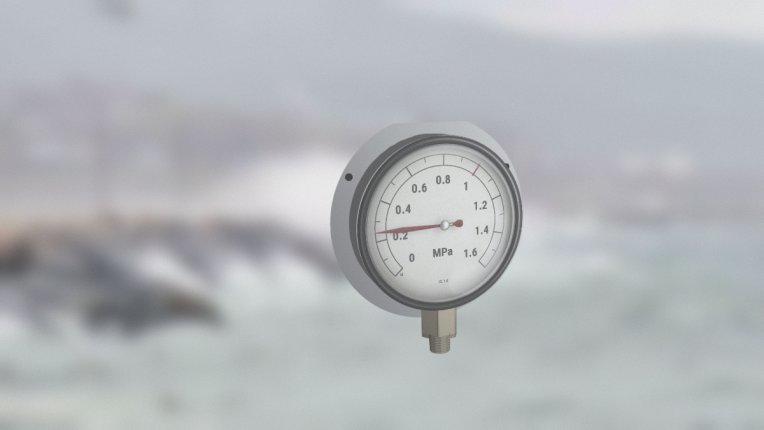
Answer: 0.25 MPa
